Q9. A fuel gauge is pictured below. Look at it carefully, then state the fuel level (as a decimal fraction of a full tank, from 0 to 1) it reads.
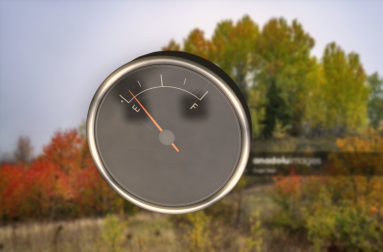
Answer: 0.125
